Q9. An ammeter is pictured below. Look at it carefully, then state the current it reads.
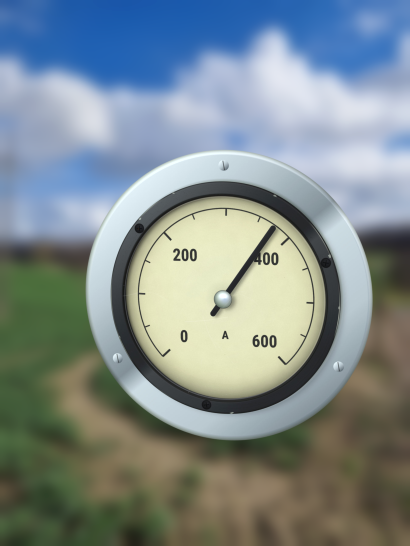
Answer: 375 A
